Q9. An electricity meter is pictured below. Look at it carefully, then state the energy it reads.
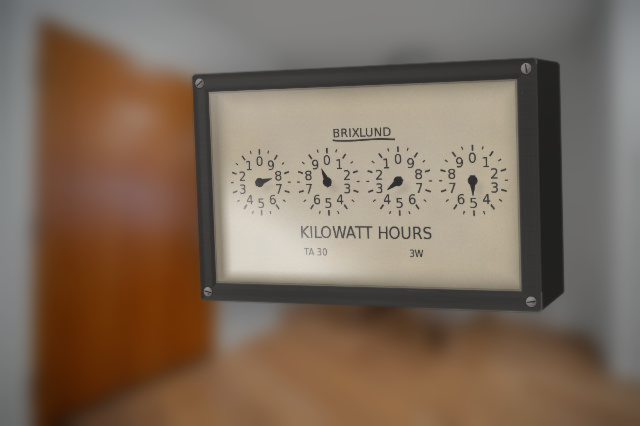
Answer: 7935 kWh
